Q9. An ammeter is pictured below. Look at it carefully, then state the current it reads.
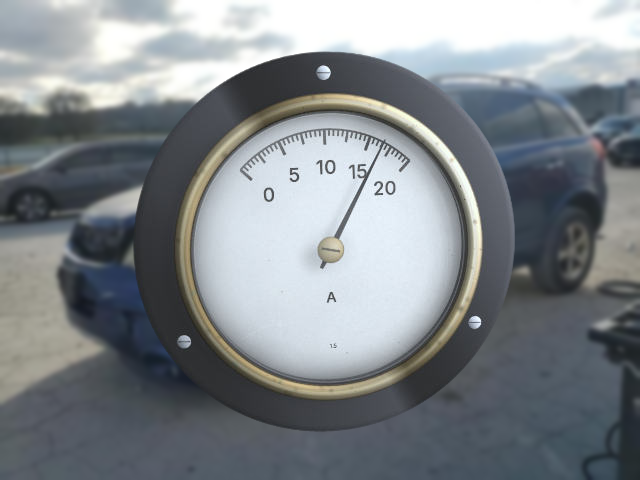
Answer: 16.5 A
